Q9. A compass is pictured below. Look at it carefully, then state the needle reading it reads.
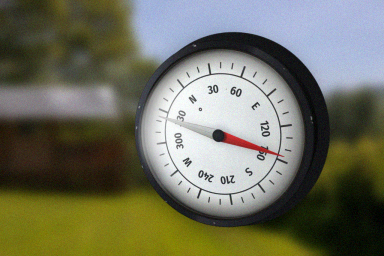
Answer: 145 °
